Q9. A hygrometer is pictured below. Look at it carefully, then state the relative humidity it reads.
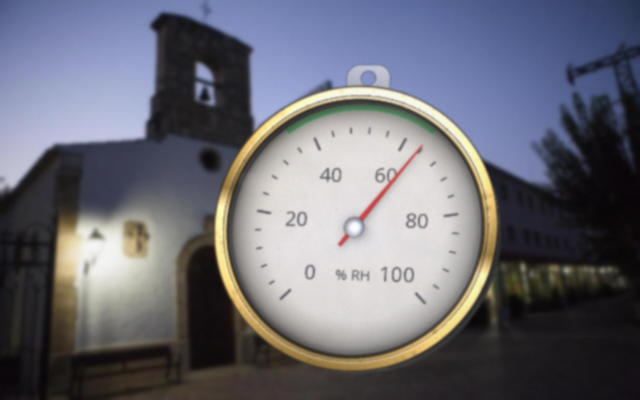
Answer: 64 %
